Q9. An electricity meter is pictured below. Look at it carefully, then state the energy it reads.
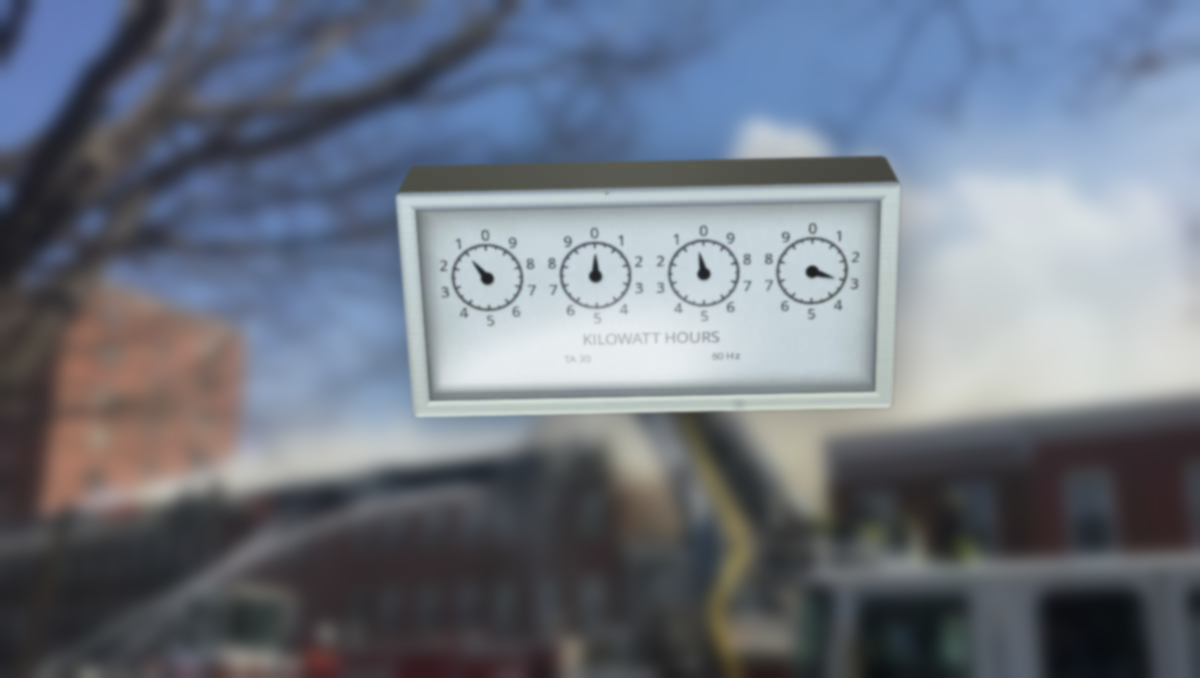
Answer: 1003 kWh
